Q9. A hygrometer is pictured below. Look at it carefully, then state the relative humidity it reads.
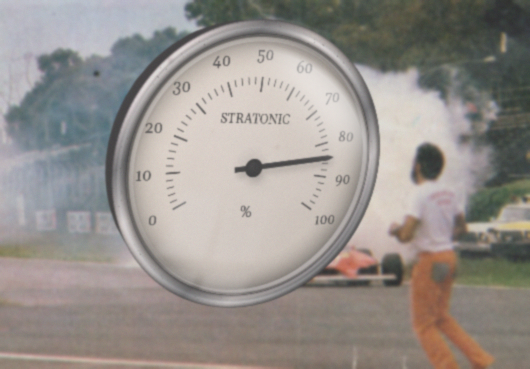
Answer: 84 %
